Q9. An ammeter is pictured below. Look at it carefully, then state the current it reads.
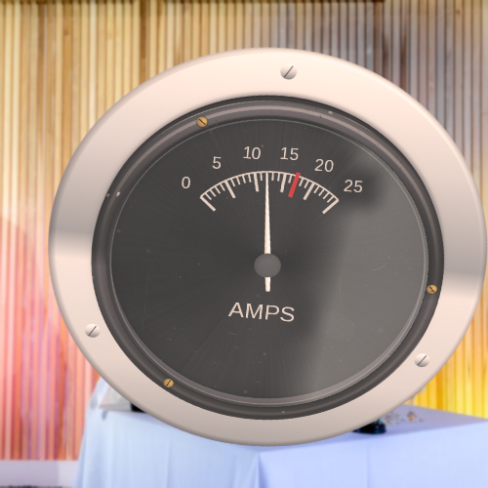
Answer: 12 A
